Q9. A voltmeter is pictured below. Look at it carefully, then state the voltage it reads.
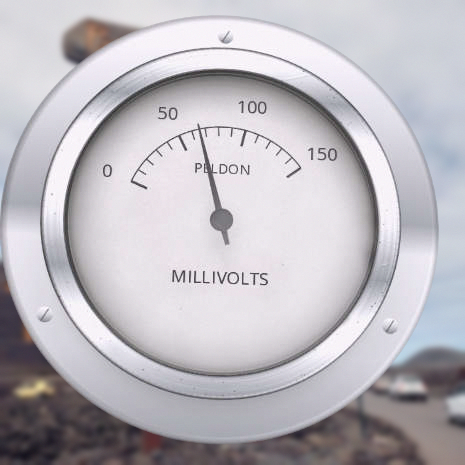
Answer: 65 mV
